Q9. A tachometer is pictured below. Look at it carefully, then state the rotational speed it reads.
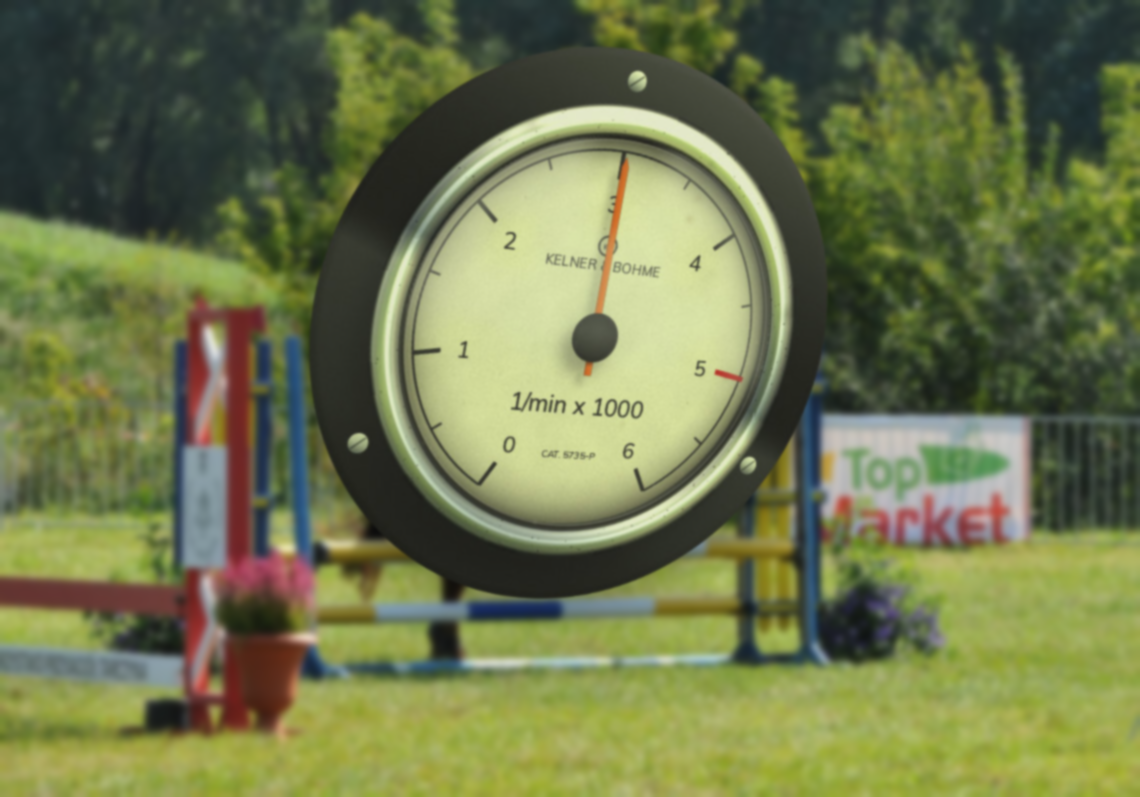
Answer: 3000 rpm
